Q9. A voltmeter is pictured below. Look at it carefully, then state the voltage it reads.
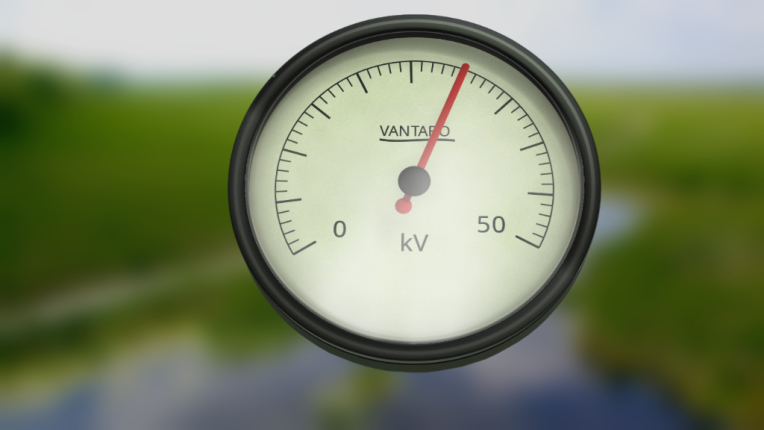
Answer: 30 kV
